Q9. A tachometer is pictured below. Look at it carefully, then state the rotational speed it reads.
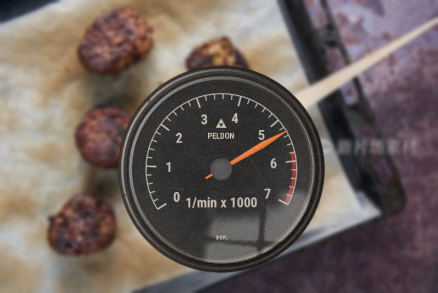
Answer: 5300 rpm
